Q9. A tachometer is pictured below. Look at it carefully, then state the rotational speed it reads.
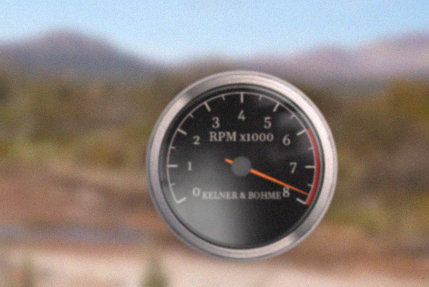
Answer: 7750 rpm
